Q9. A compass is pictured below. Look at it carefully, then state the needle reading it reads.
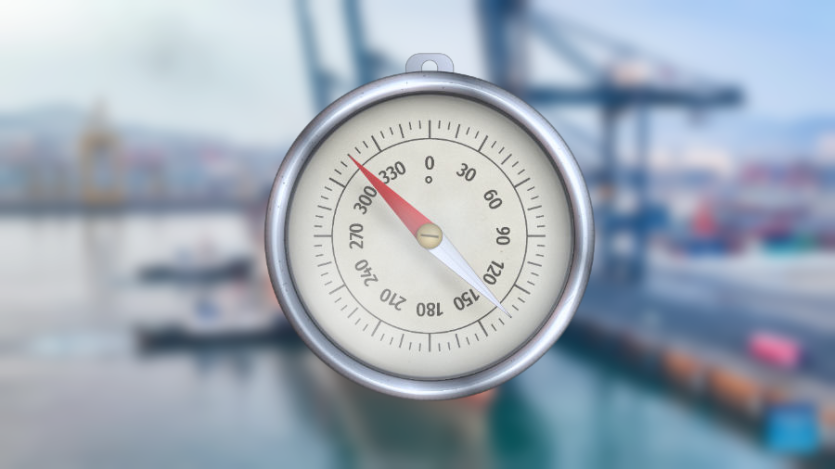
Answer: 315 °
